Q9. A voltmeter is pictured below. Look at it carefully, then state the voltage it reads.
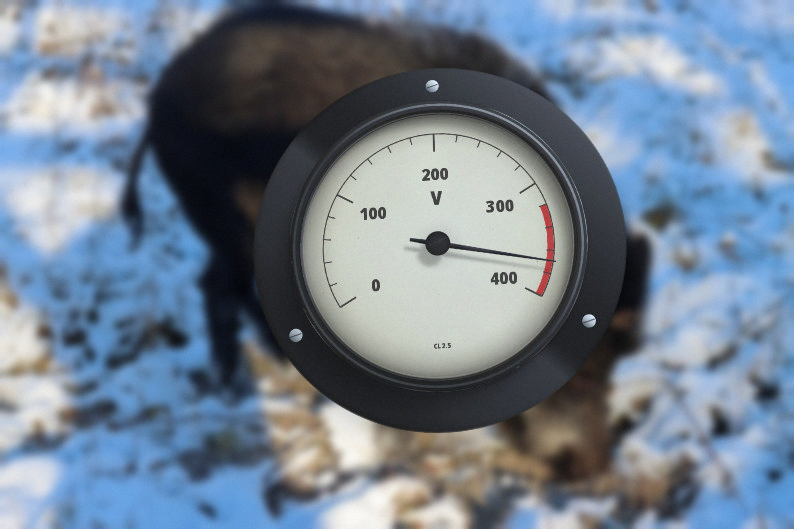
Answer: 370 V
